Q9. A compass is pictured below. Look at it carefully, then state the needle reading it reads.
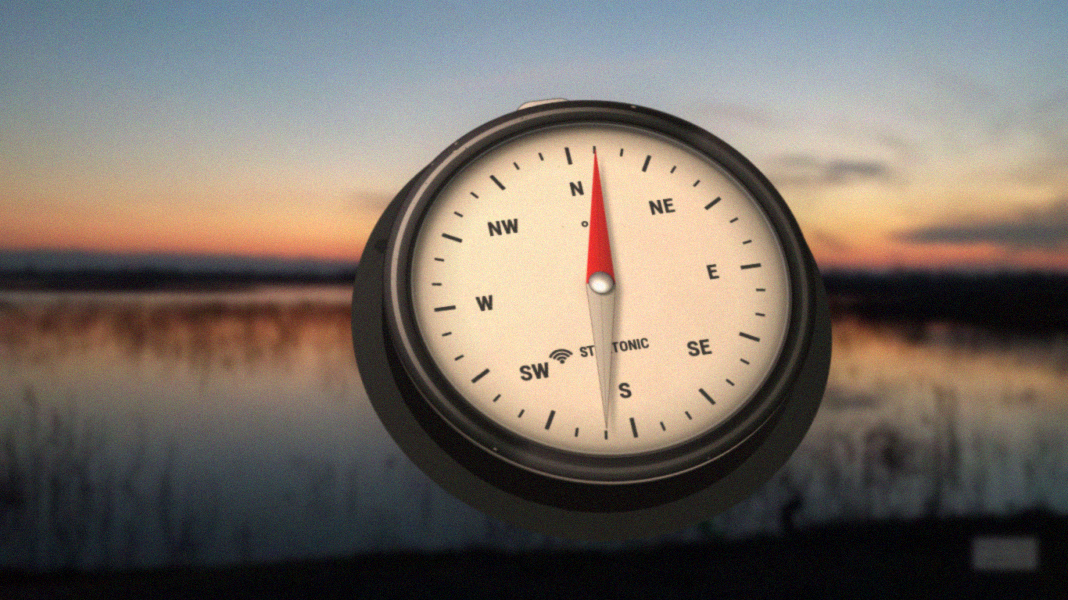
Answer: 10 °
